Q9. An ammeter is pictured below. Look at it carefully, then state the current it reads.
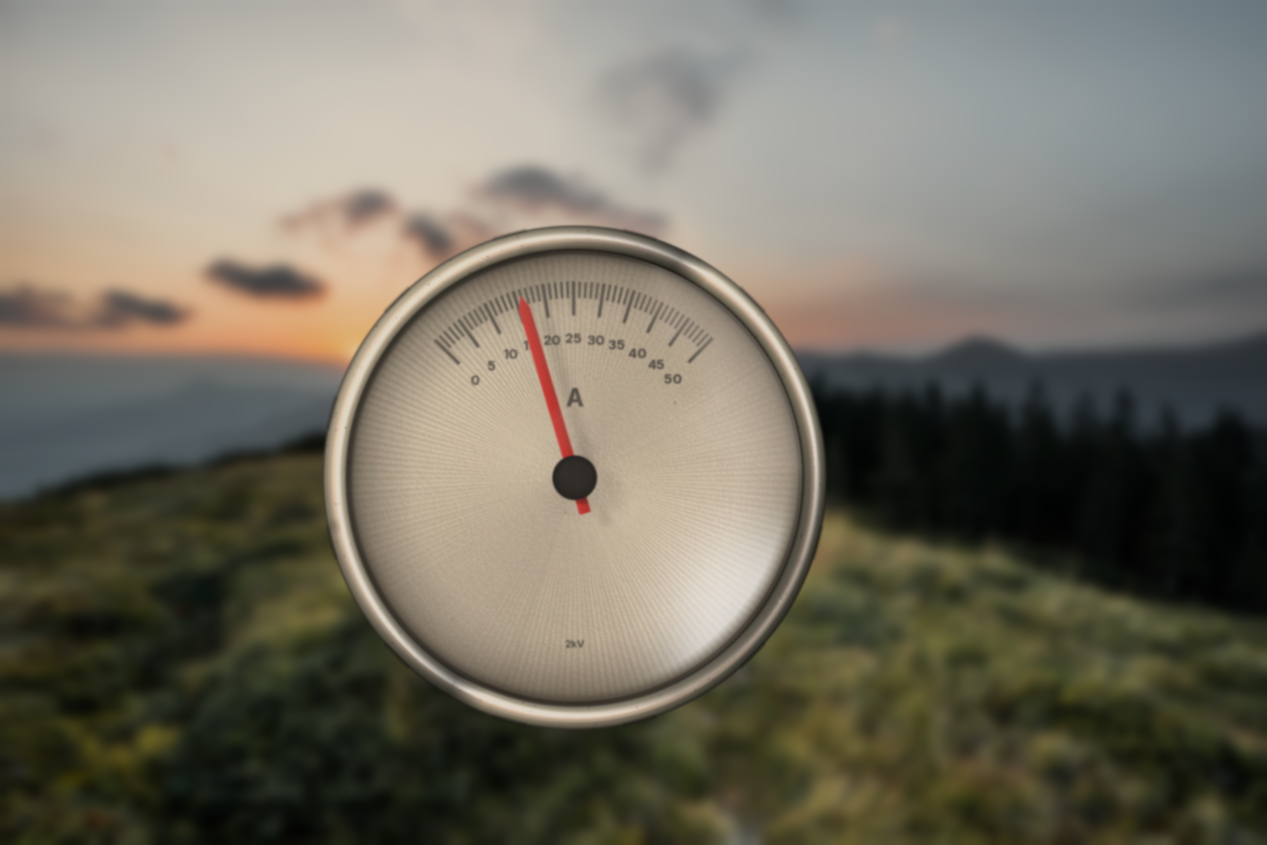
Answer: 16 A
